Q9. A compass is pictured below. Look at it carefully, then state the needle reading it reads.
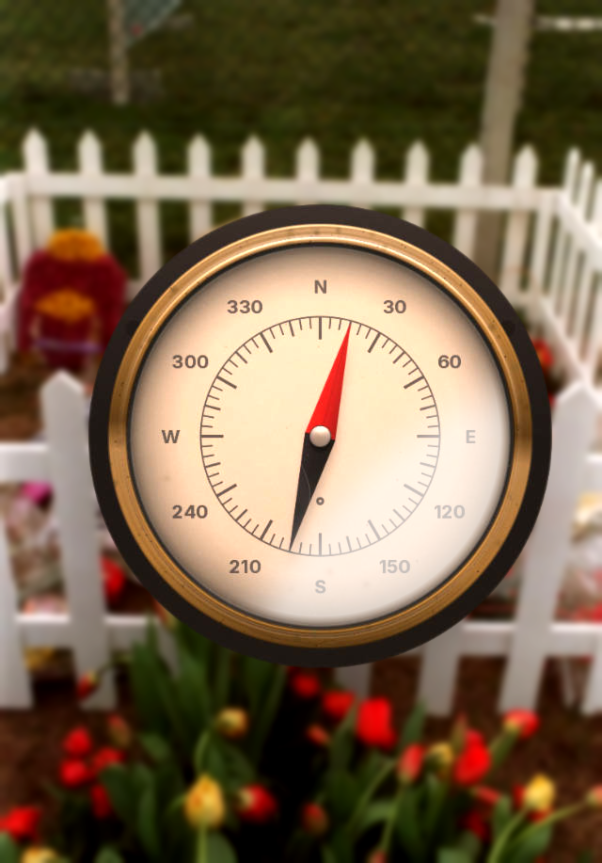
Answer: 15 °
